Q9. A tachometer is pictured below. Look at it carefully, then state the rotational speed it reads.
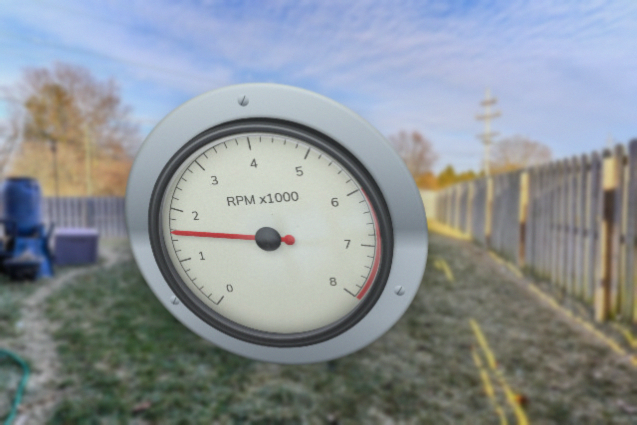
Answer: 1600 rpm
